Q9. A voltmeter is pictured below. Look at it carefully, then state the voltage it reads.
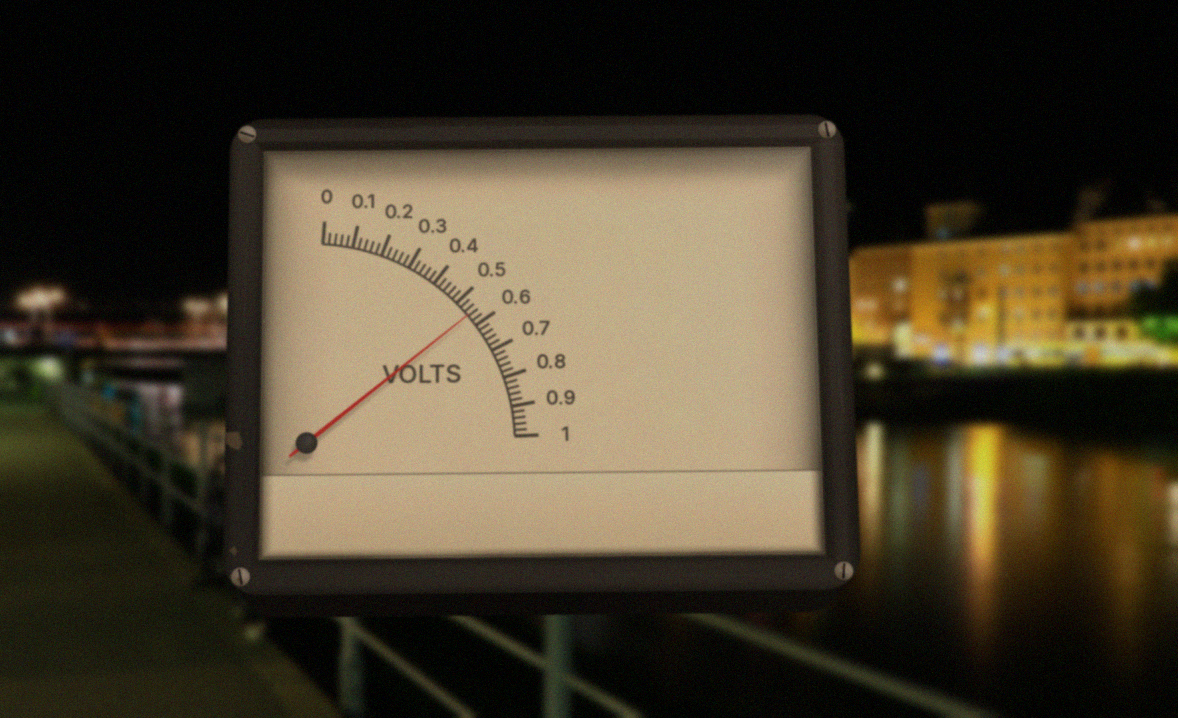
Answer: 0.56 V
